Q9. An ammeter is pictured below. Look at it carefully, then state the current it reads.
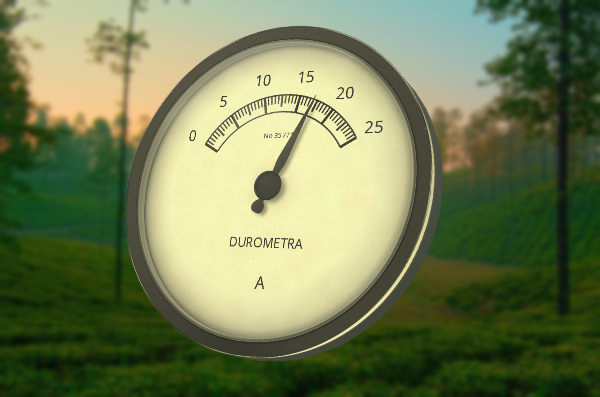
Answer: 17.5 A
